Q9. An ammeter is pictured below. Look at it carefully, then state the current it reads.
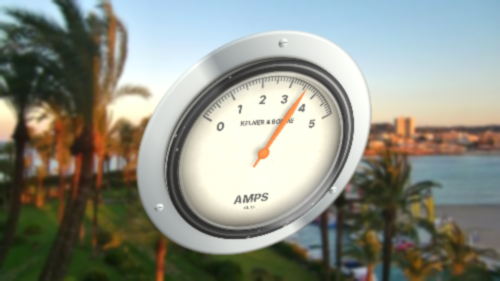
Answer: 3.5 A
